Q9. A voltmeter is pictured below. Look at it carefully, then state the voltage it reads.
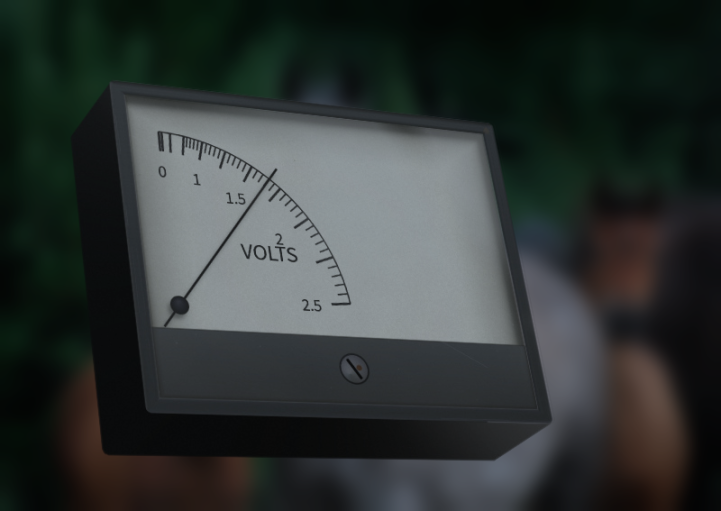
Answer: 1.65 V
